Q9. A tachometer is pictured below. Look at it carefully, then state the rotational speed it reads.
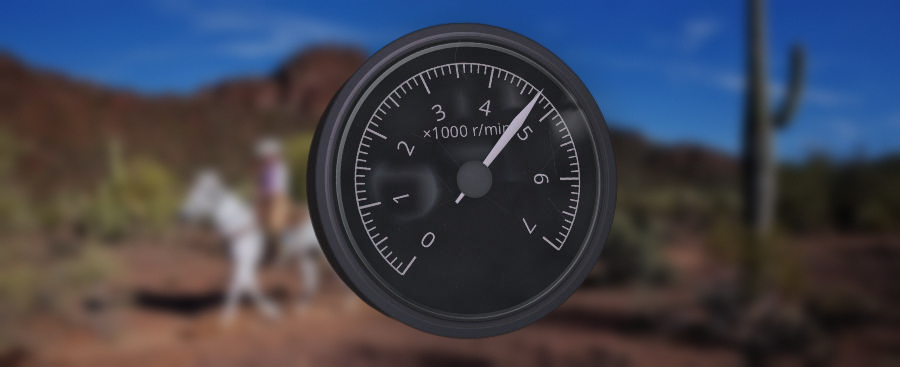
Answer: 4700 rpm
